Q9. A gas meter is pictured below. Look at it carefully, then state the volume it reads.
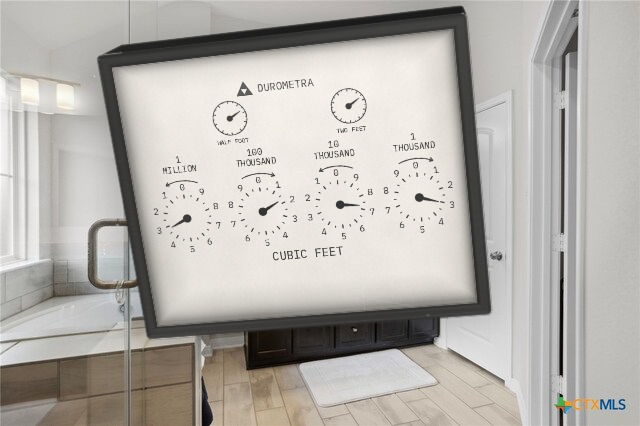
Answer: 317300 ft³
